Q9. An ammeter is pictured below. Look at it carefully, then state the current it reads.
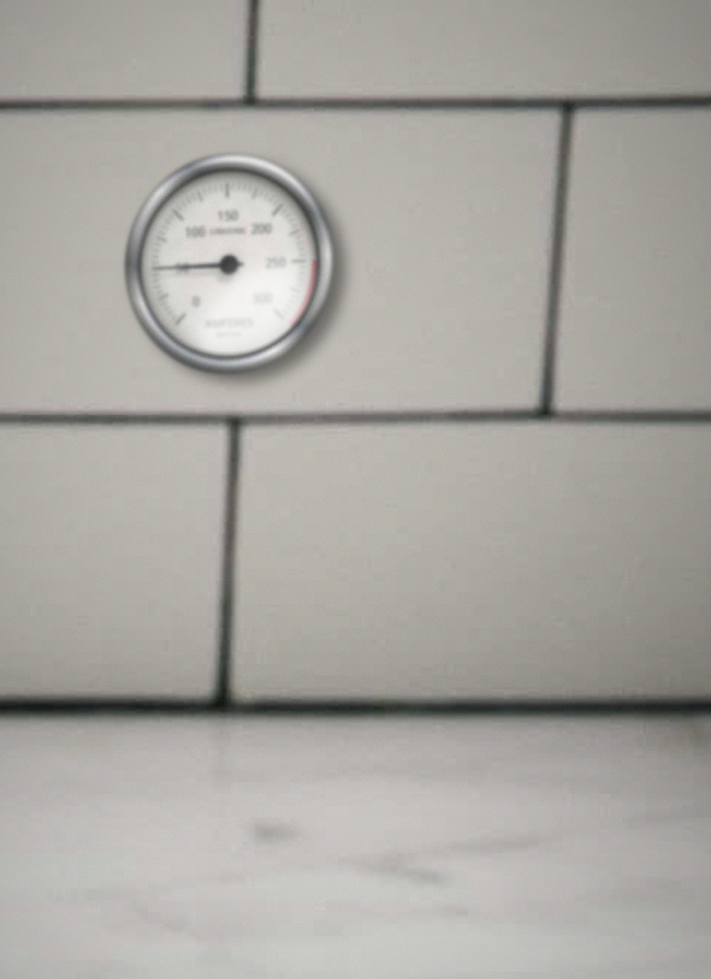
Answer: 50 A
